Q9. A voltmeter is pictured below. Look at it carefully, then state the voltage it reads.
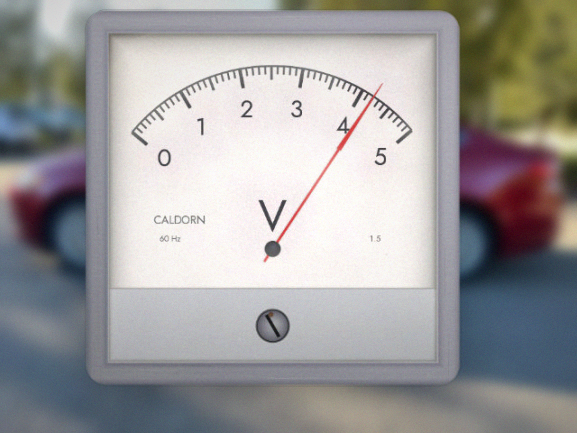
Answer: 4.2 V
